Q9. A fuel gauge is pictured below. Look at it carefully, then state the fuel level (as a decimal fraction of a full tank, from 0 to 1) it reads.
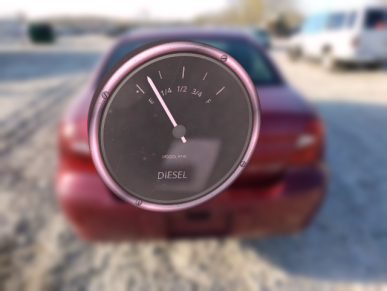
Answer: 0.125
